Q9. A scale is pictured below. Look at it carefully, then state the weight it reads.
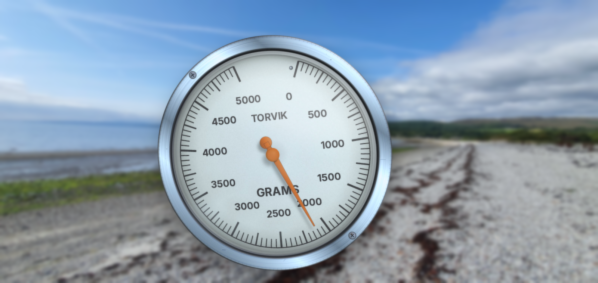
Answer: 2100 g
